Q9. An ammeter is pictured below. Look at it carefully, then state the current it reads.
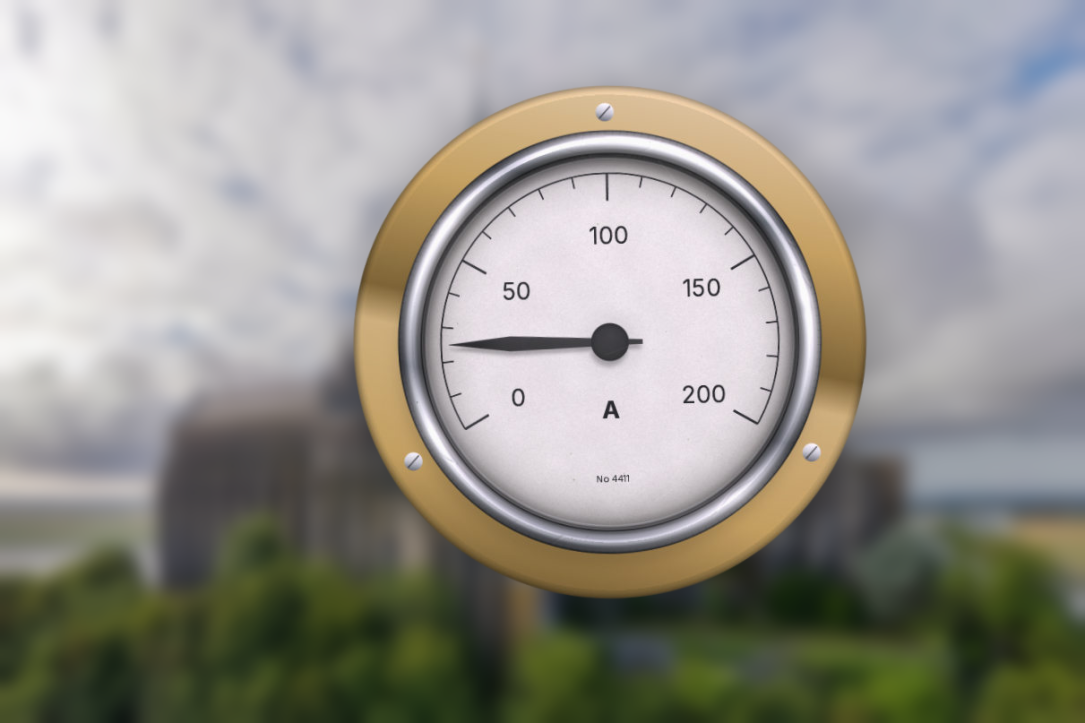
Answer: 25 A
